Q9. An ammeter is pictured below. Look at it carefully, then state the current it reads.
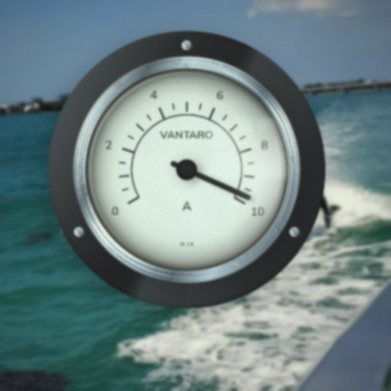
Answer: 9.75 A
